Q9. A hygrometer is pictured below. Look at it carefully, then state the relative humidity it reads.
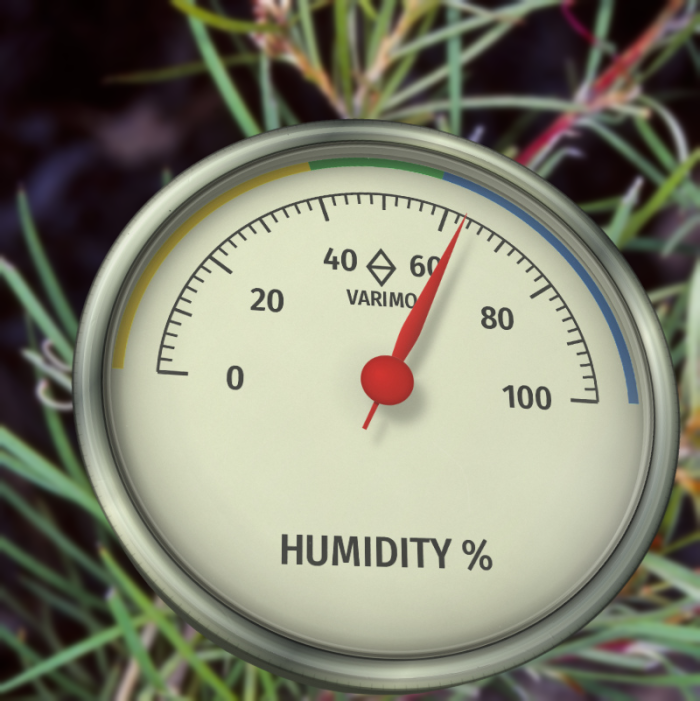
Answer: 63 %
